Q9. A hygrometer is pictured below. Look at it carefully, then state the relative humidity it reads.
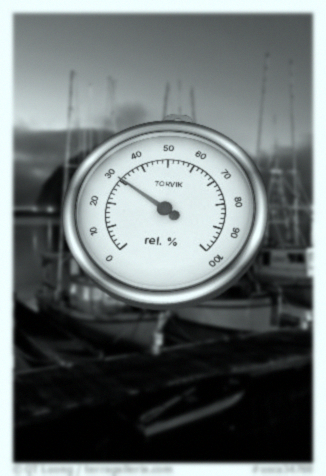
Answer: 30 %
